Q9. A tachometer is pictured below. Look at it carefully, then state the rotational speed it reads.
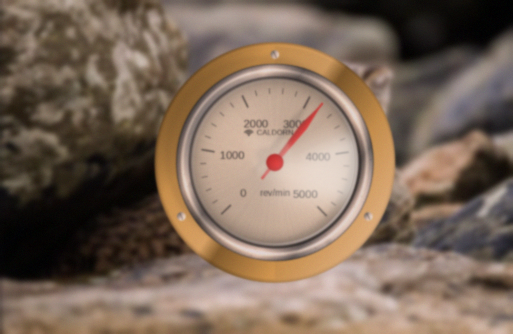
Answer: 3200 rpm
